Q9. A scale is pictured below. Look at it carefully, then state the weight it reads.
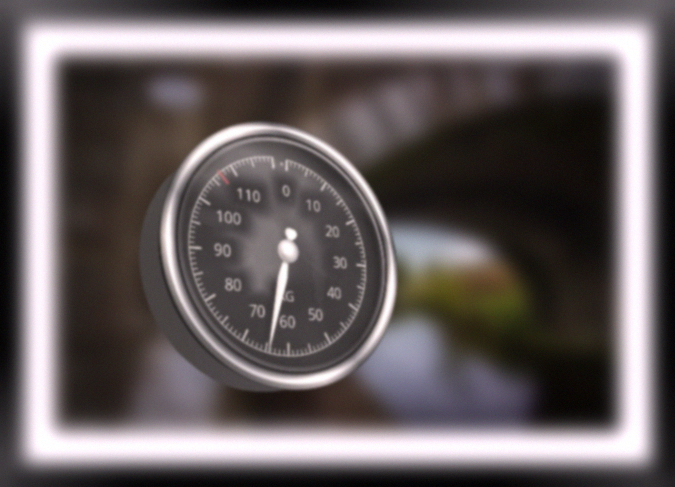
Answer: 65 kg
